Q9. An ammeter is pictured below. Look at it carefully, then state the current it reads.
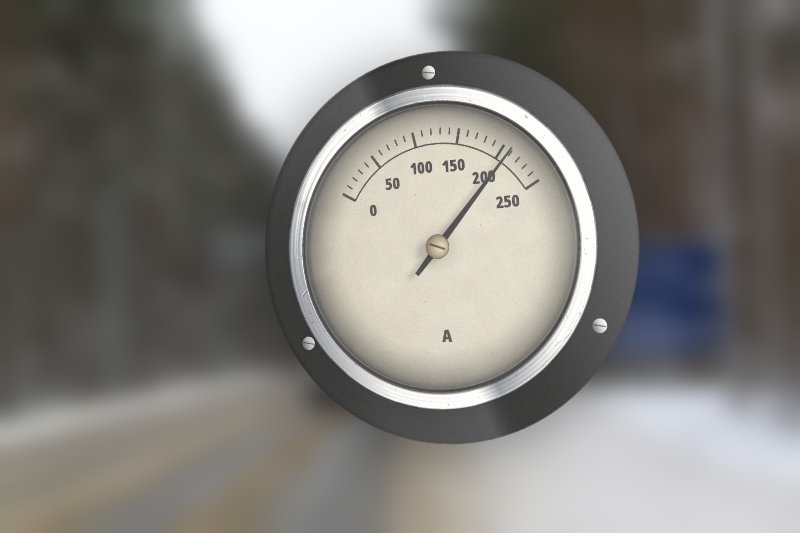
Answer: 210 A
